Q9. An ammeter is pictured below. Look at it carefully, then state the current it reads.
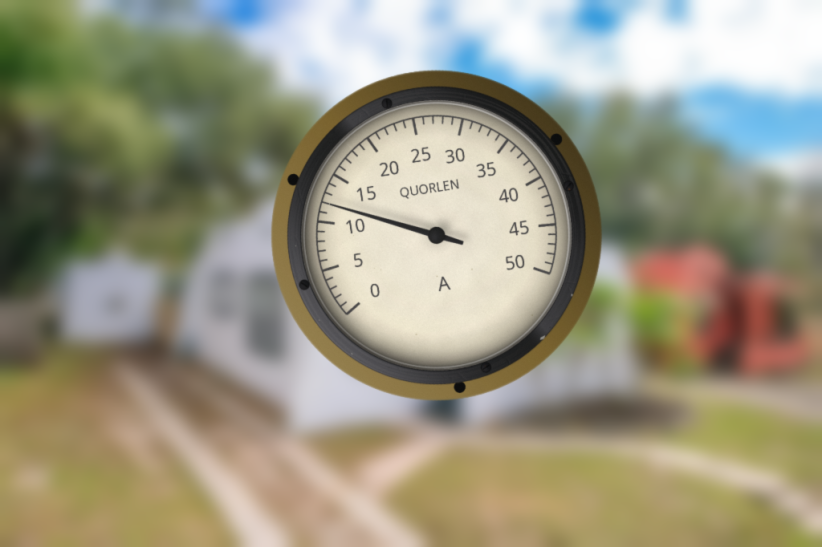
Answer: 12 A
